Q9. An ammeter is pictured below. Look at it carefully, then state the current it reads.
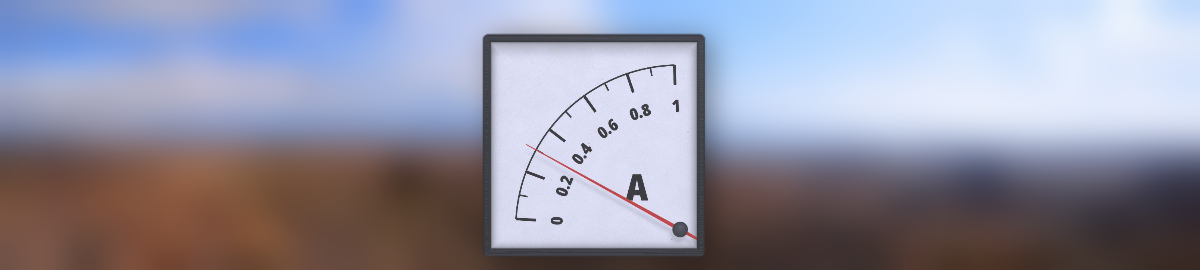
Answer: 0.3 A
